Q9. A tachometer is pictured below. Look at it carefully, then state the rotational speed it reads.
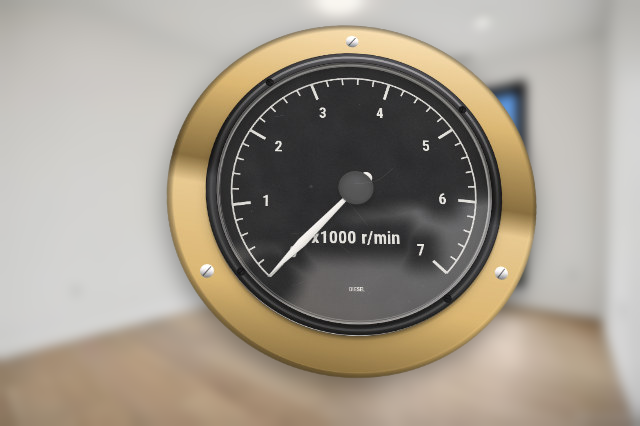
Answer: 0 rpm
